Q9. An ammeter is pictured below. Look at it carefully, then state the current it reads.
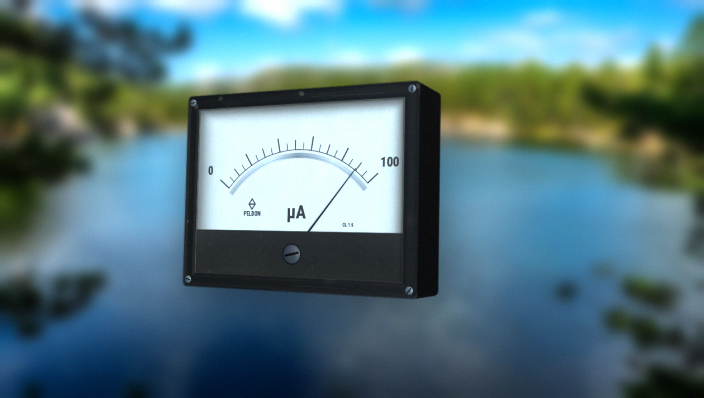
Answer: 90 µA
